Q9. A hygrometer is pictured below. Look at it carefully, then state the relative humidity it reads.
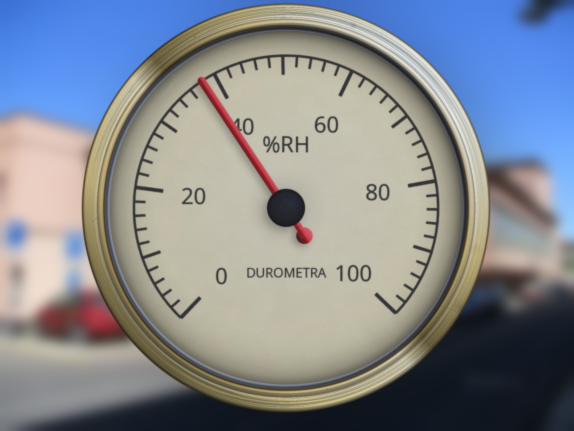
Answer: 38 %
